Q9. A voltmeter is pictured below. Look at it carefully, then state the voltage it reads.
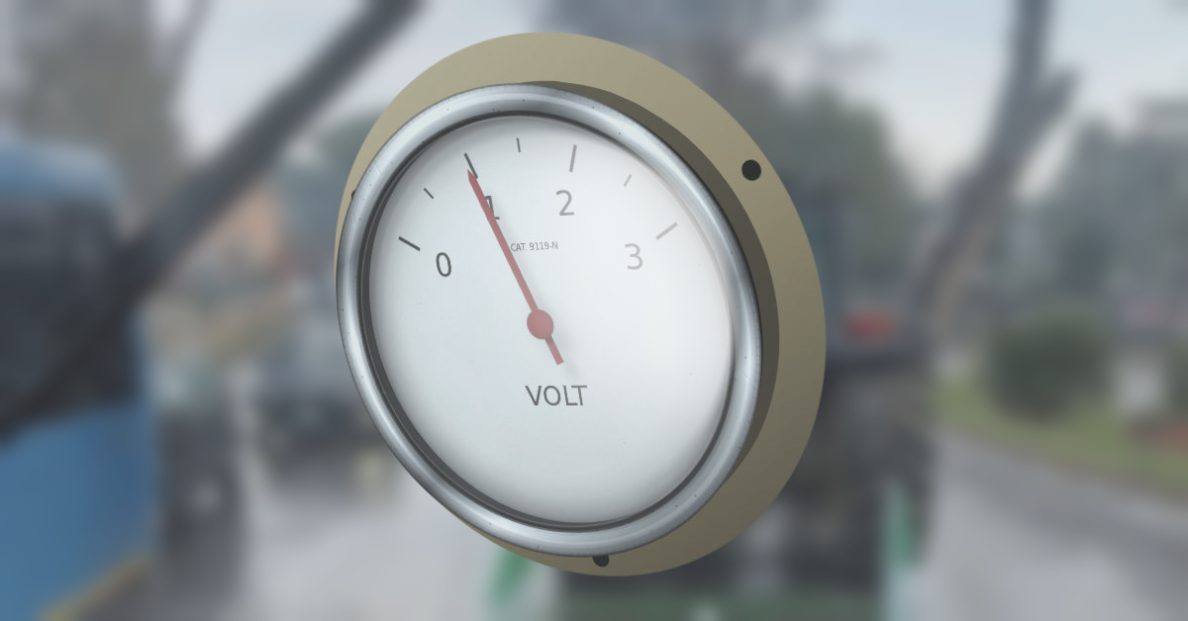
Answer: 1 V
